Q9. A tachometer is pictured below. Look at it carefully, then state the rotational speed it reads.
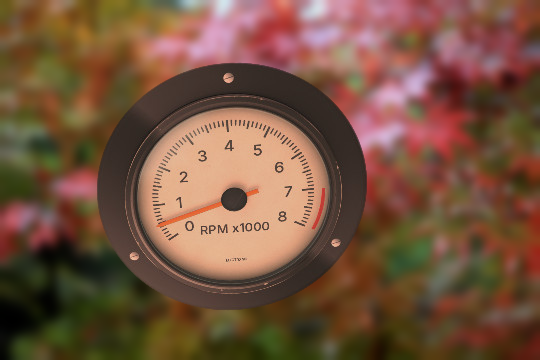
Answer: 500 rpm
